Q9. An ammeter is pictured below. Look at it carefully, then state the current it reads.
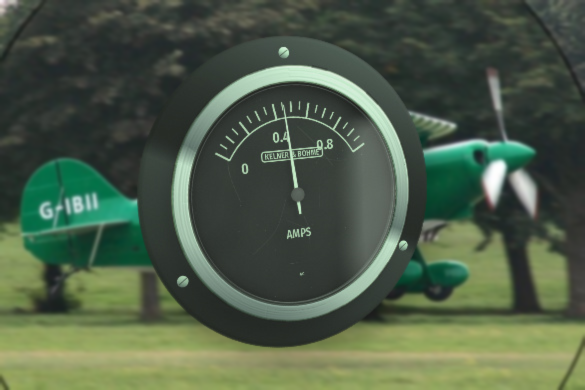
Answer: 0.45 A
